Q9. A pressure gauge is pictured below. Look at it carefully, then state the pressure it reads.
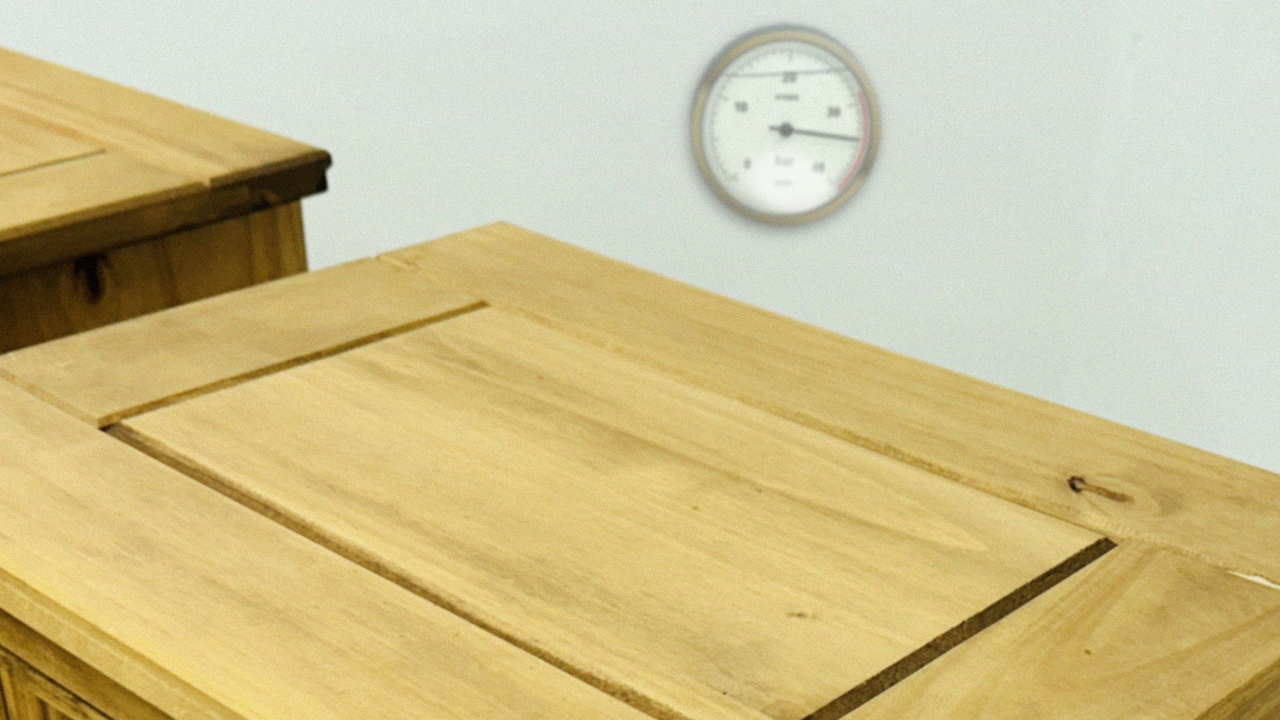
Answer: 34 bar
